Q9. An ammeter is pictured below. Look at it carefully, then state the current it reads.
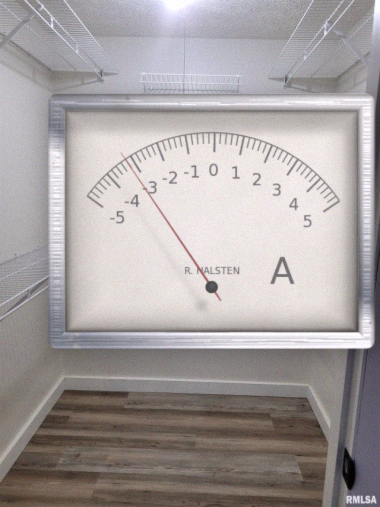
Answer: -3.2 A
